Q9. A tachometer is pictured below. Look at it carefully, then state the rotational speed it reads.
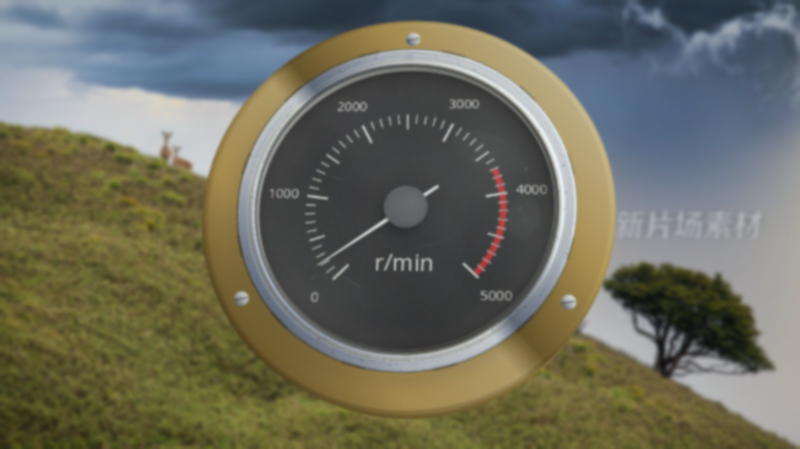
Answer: 200 rpm
